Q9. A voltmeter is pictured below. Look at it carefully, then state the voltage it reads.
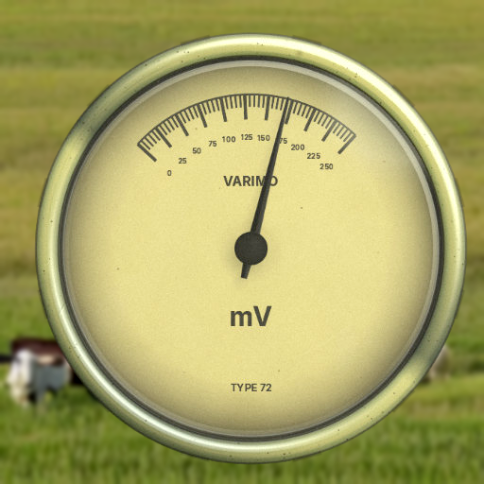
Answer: 170 mV
